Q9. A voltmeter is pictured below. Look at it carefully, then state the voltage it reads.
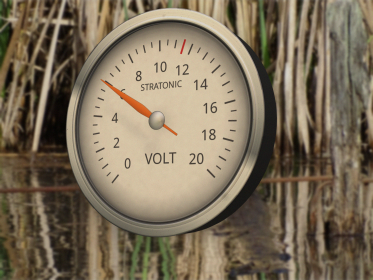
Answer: 6 V
